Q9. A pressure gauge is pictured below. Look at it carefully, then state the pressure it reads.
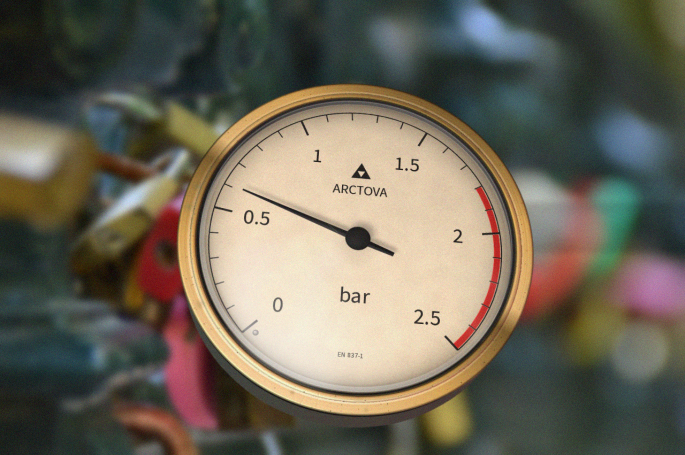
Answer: 0.6 bar
